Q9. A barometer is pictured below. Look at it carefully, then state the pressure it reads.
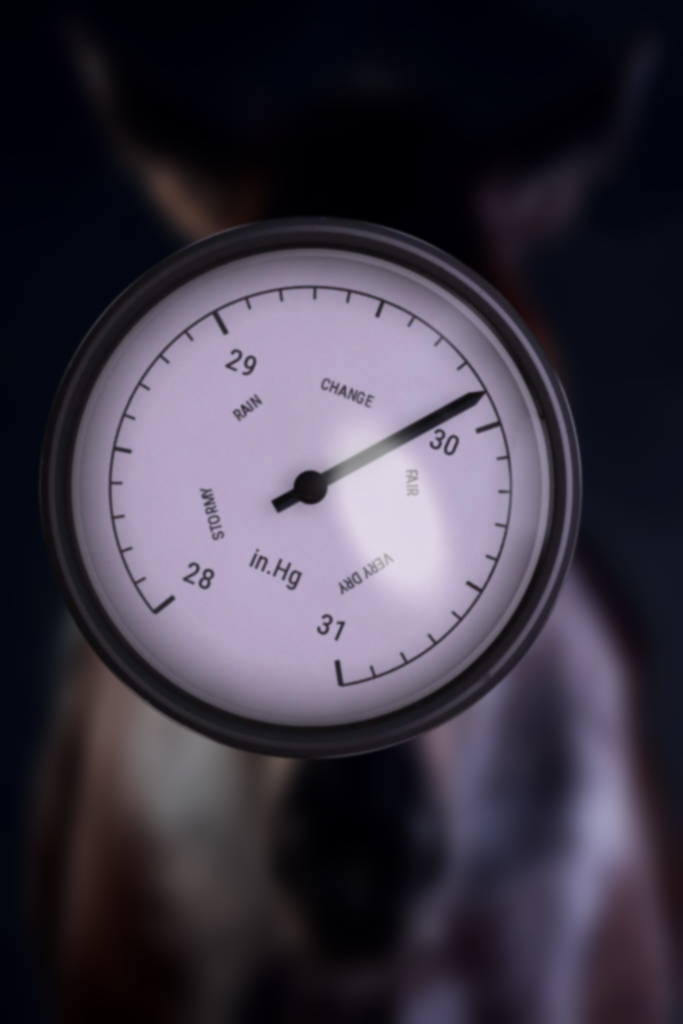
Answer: 29.9 inHg
